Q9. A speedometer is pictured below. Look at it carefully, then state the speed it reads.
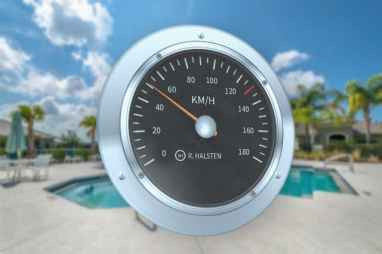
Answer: 50 km/h
